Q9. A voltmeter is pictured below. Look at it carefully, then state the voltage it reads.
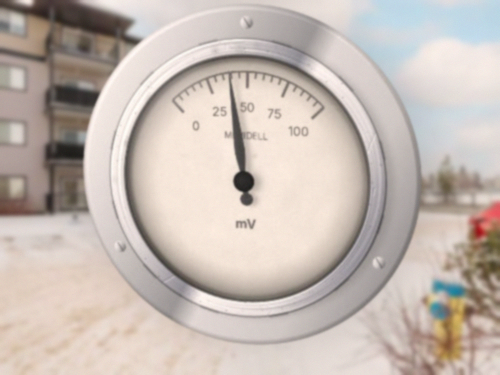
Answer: 40 mV
